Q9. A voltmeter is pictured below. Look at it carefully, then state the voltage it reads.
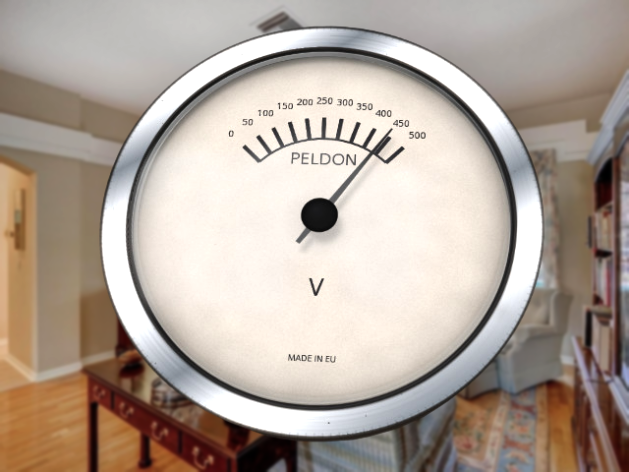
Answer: 450 V
